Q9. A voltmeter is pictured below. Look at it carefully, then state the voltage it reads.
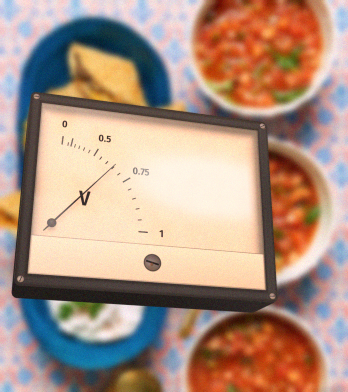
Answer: 0.65 V
